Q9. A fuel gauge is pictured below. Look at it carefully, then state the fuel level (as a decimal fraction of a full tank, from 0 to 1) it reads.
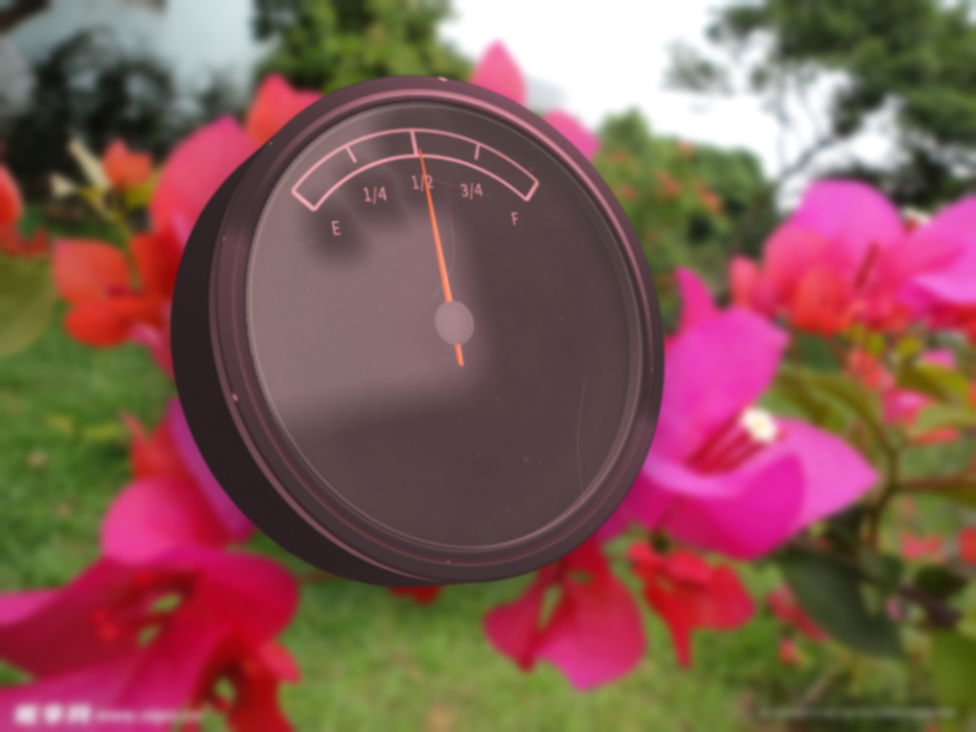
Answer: 0.5
